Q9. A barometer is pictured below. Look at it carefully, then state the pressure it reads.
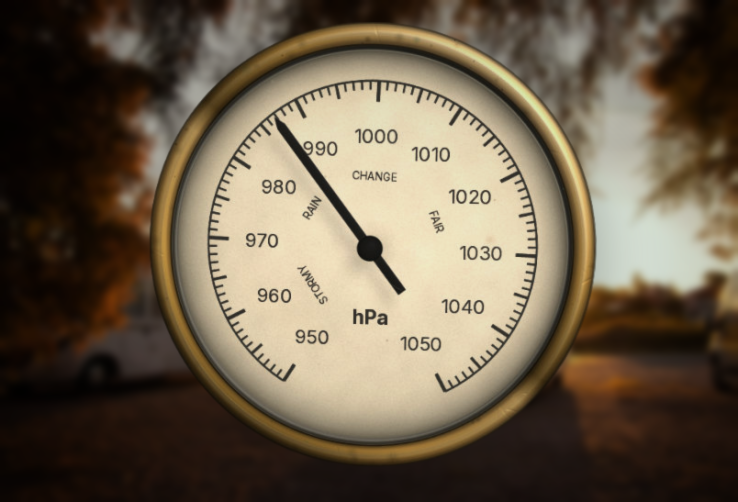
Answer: 987 hPa
